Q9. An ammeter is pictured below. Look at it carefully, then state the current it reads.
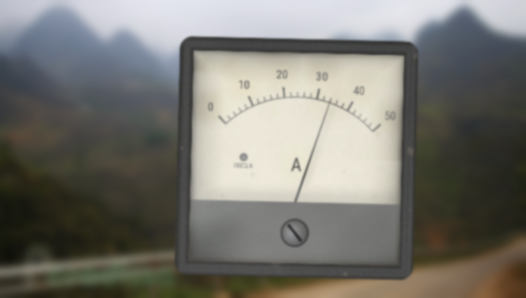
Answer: 34 A
